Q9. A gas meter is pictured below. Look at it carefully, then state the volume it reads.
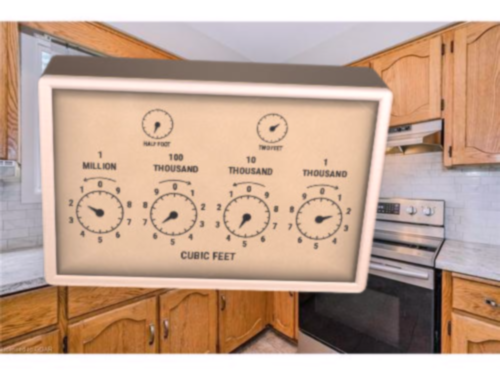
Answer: 164200 ft³
